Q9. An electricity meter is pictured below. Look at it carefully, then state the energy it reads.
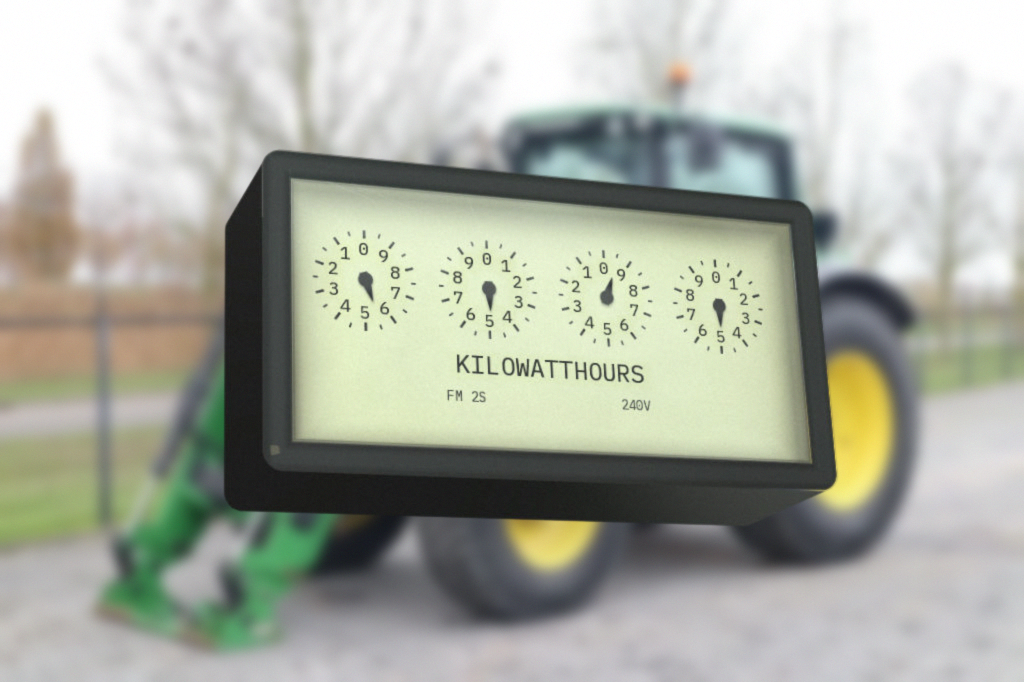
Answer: 5495 kWh
